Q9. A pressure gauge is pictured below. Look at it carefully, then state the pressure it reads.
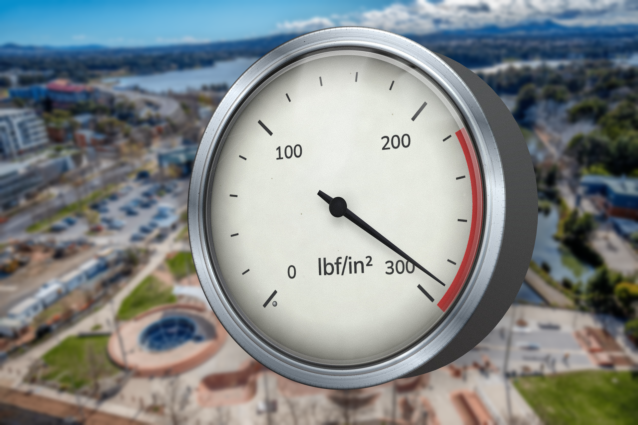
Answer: 290 psi
